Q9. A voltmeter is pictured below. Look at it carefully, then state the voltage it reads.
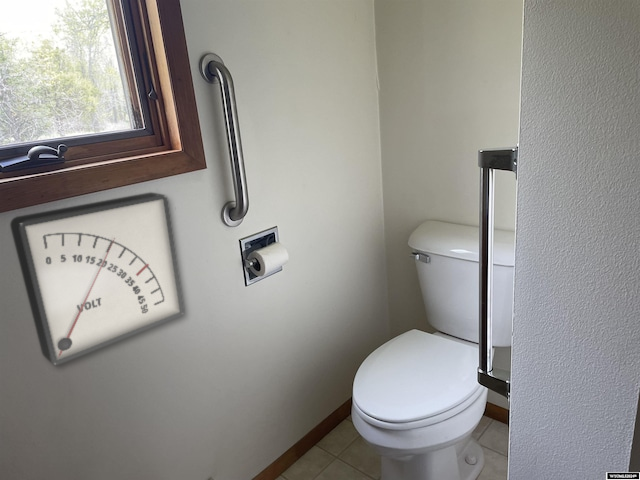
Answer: 20 V
